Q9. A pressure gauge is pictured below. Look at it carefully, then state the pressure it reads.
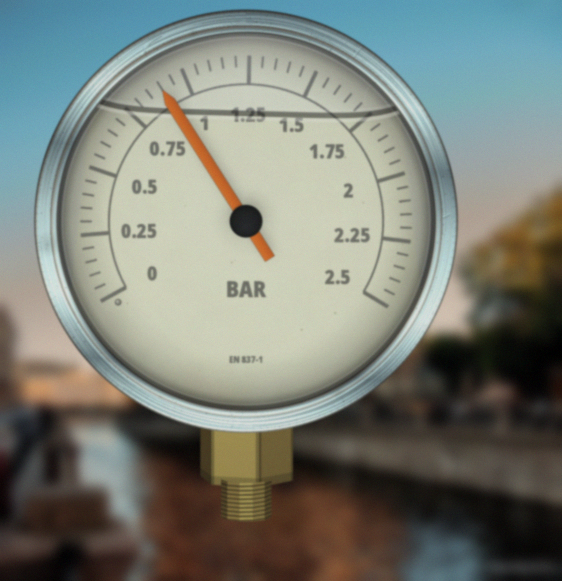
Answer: 0.9 bar
